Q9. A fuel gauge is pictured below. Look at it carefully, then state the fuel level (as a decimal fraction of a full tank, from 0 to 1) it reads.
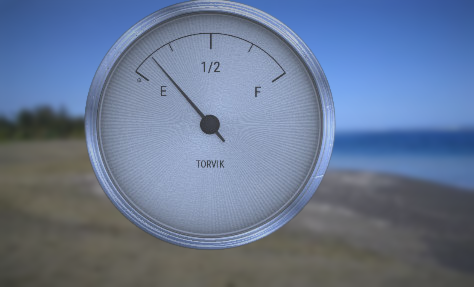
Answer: 0.125
